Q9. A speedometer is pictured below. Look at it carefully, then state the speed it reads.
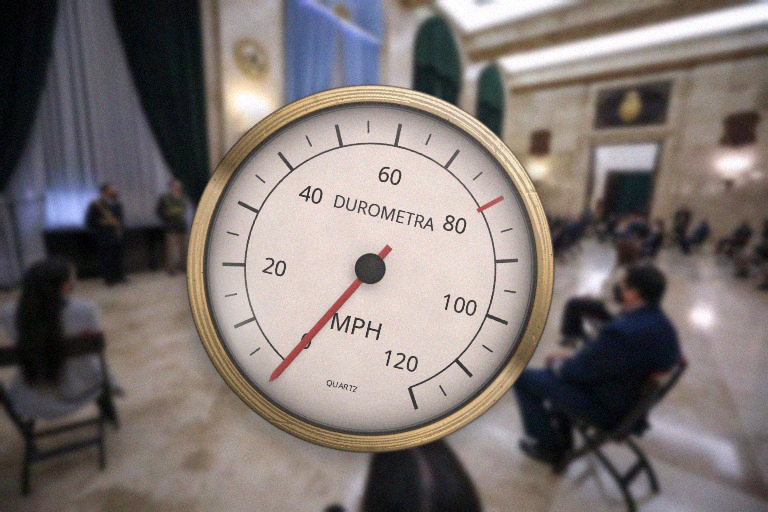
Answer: 0 mph
